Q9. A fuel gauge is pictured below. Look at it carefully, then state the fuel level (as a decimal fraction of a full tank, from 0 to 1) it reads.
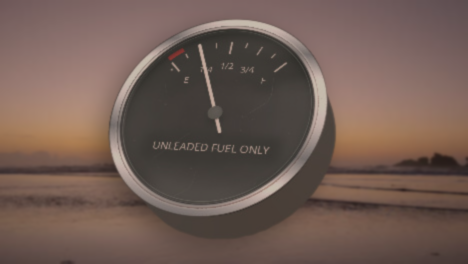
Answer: 0.25
